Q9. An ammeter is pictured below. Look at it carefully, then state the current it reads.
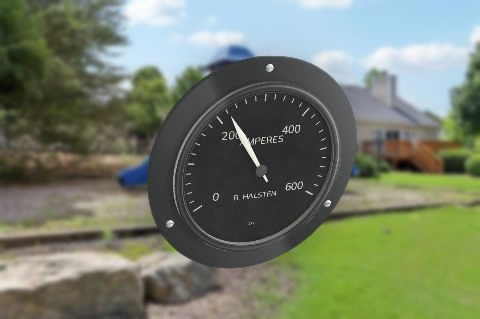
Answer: 220 A
